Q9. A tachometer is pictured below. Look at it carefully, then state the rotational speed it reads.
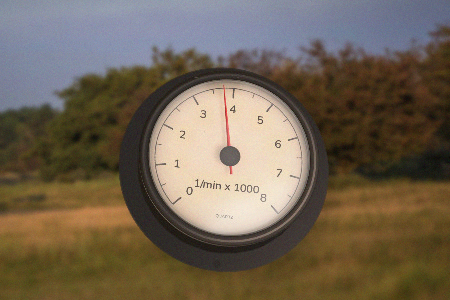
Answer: 3750 rpm
